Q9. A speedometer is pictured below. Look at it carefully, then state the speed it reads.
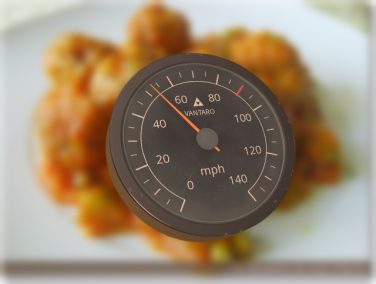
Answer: 52.5 mph
